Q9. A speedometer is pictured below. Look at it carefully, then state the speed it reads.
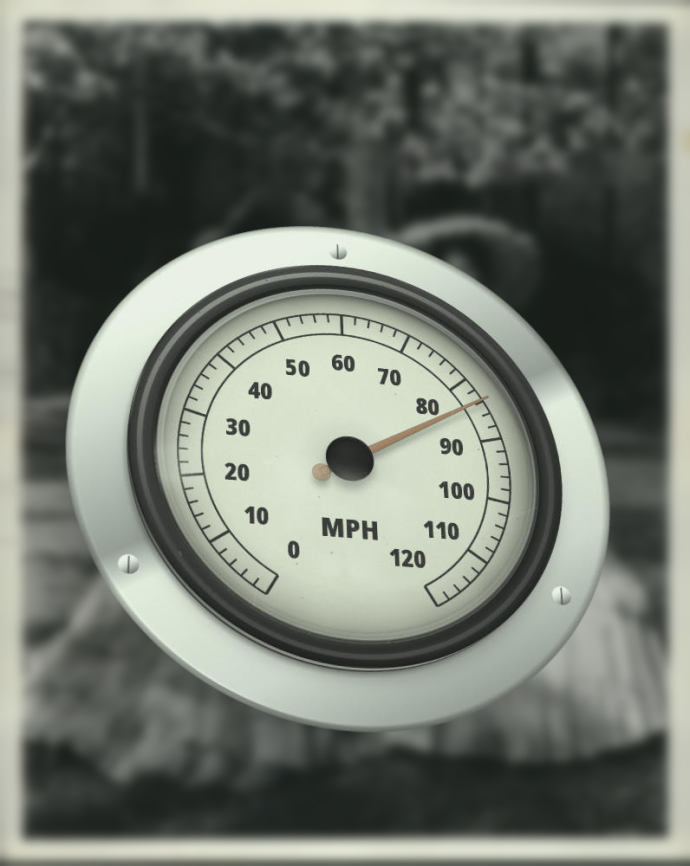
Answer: 84 mph
